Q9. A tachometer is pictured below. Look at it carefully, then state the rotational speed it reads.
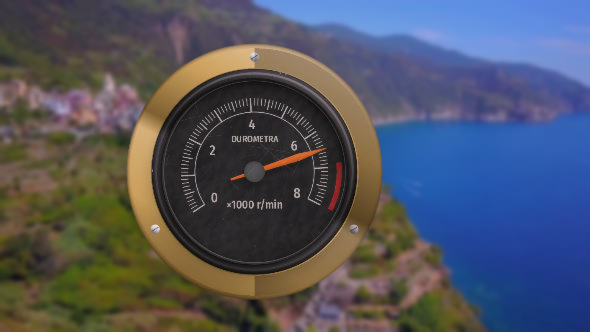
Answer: 6500 rpm
